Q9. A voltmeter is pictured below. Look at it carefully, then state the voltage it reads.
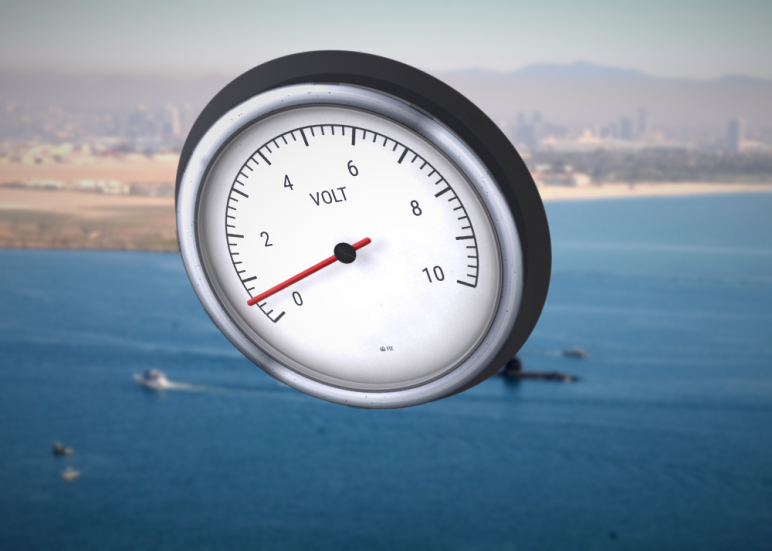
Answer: 0.6 V
